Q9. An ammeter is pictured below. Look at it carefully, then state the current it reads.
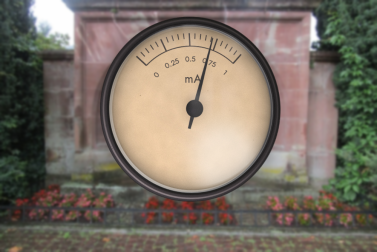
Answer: 0.7 mA
